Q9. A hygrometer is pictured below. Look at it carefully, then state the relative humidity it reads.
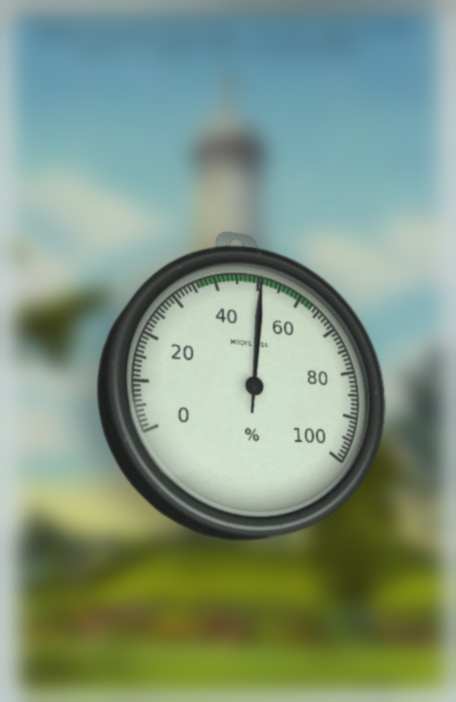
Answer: 50 %
